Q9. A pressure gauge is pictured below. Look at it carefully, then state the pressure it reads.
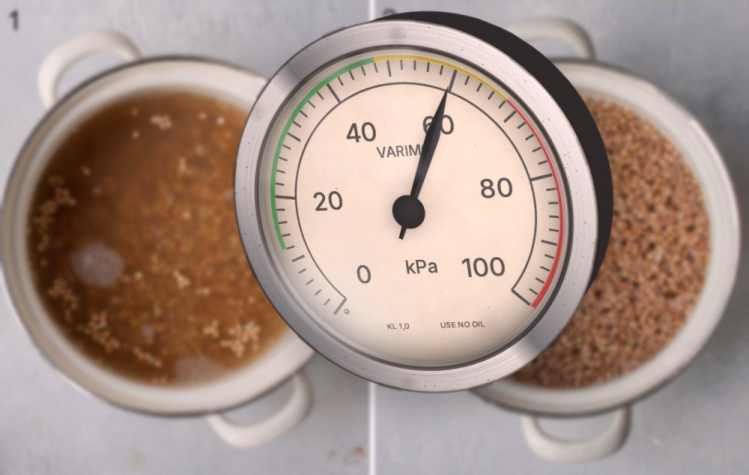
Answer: 60 kPa
